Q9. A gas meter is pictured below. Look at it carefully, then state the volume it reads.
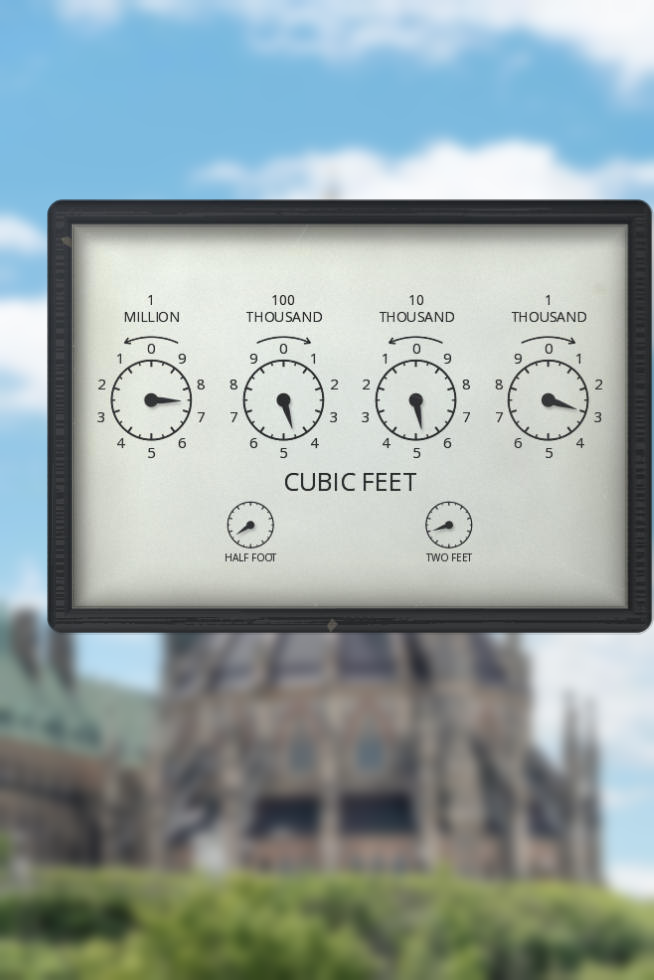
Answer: 745300 ft³
